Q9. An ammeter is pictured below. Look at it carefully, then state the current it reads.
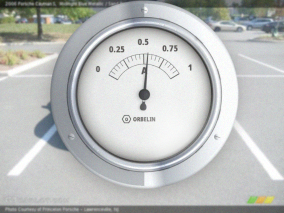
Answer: 0.55 A
